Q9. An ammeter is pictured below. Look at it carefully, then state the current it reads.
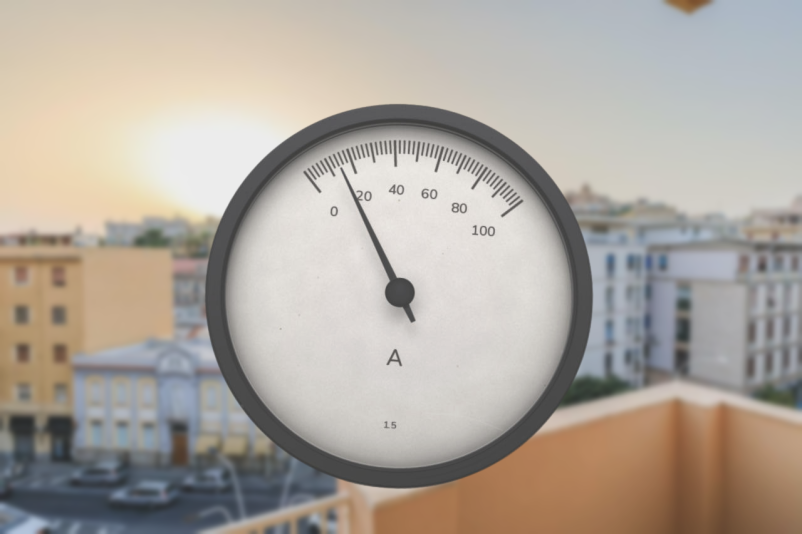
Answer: 14 A
